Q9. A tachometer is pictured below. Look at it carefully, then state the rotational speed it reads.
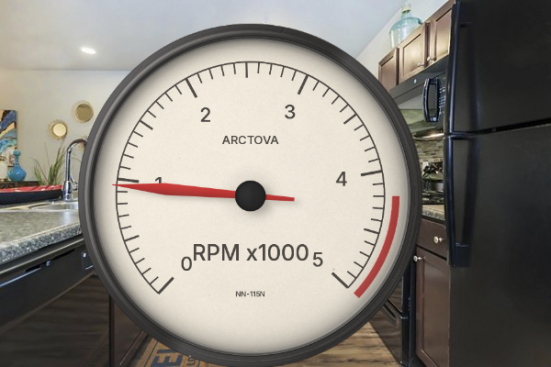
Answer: 950 rpm
